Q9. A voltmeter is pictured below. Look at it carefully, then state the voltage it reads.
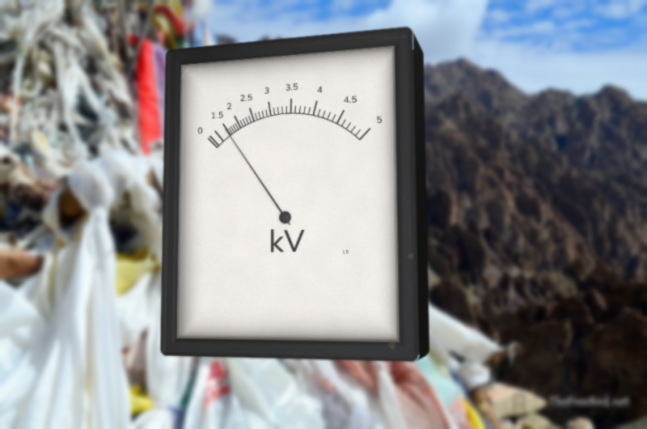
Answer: 1.5 kV
